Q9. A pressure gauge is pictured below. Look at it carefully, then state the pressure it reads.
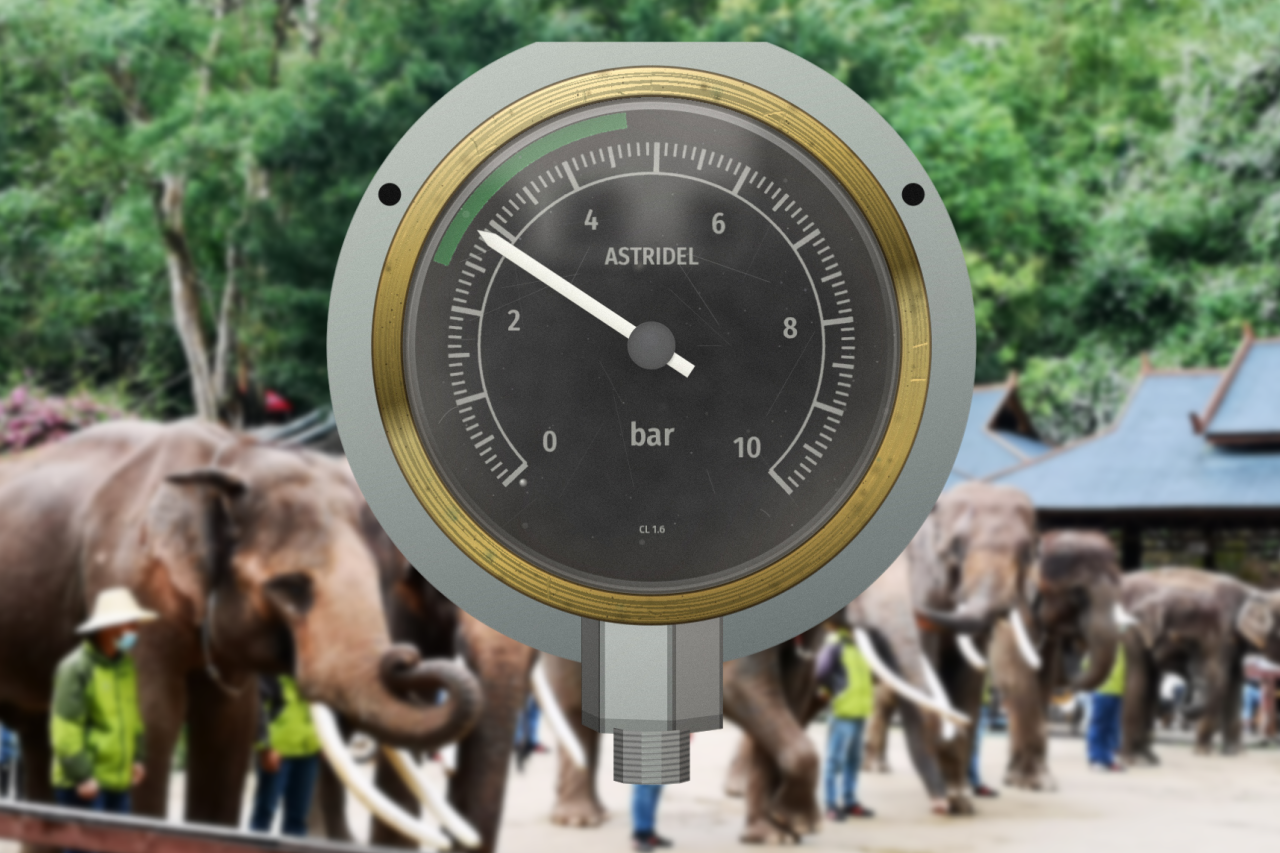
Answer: 2.85 bar
